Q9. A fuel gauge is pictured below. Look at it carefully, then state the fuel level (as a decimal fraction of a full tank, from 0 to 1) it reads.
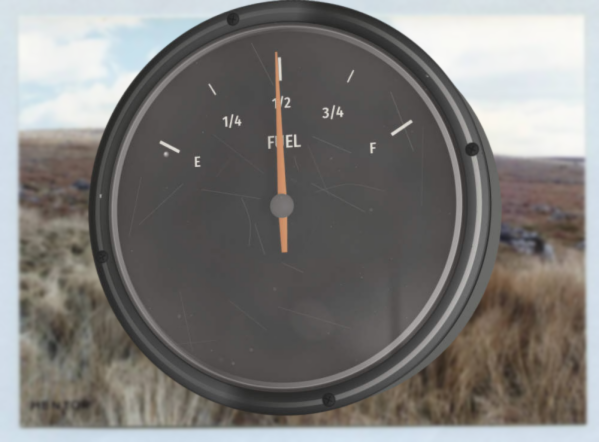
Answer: 0.5
